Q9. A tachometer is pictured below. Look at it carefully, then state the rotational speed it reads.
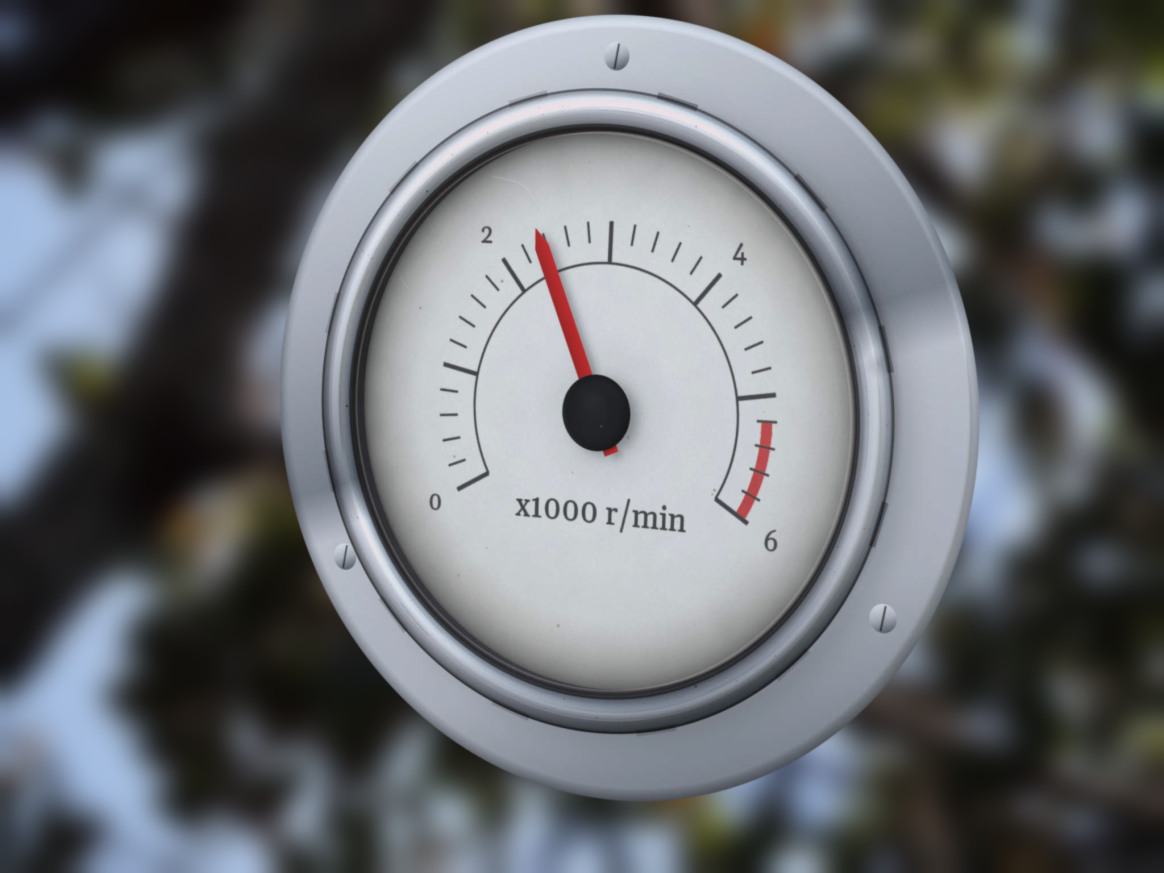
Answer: 2400 rpm
